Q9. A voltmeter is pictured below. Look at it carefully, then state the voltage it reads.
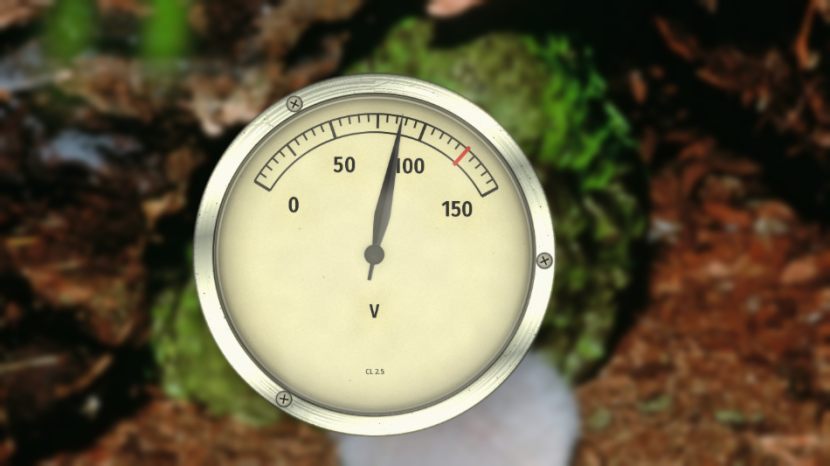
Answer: 87.5 V
